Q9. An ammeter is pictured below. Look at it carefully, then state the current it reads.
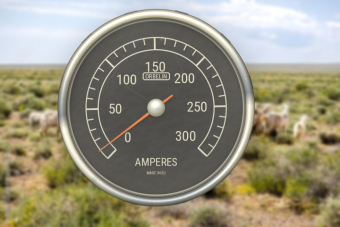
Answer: 10 A
